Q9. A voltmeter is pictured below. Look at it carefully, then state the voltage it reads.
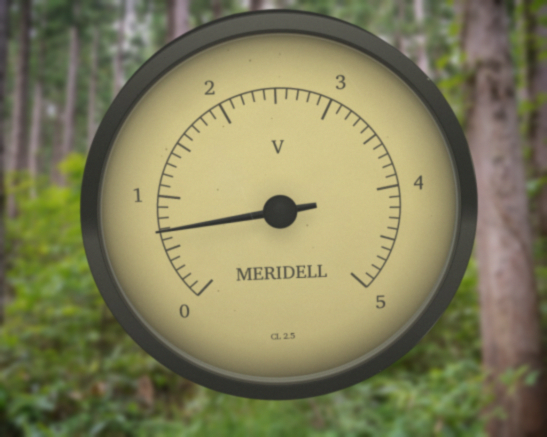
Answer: 0.7 V
